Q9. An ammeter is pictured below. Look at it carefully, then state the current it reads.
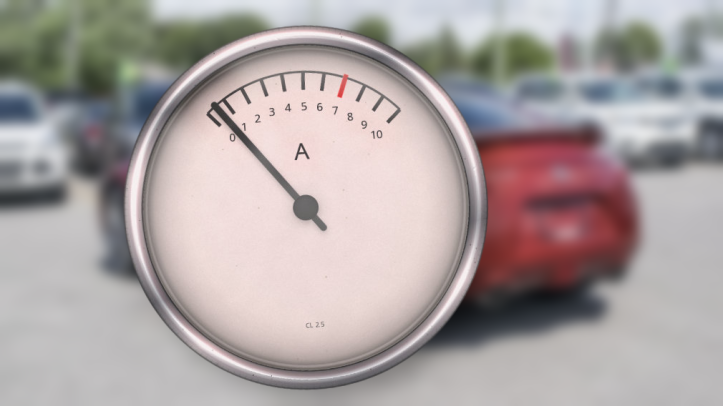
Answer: 0.5 A
